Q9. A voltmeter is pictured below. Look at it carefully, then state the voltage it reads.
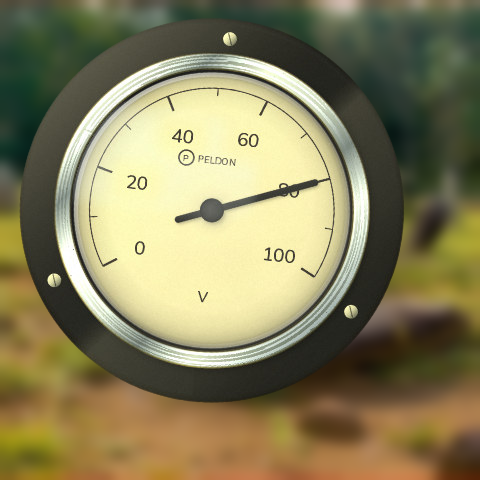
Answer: 80 V
